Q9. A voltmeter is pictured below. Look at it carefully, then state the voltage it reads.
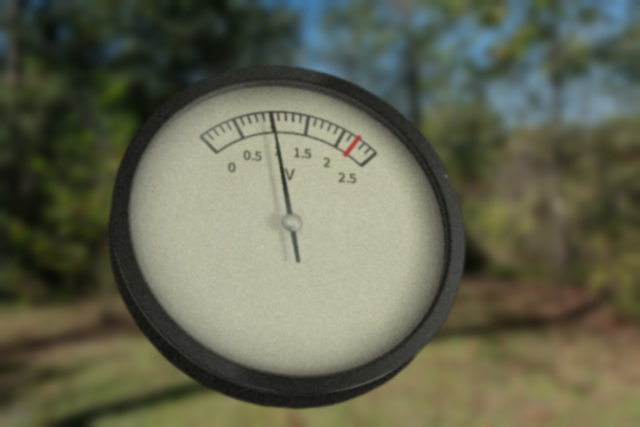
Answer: 1 V
